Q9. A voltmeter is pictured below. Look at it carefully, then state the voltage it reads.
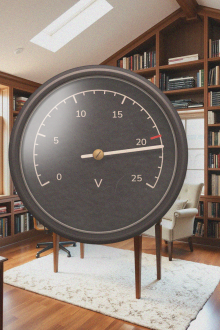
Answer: 21 V
